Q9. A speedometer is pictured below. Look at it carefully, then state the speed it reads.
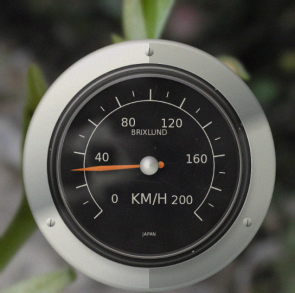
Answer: 30 km/h
